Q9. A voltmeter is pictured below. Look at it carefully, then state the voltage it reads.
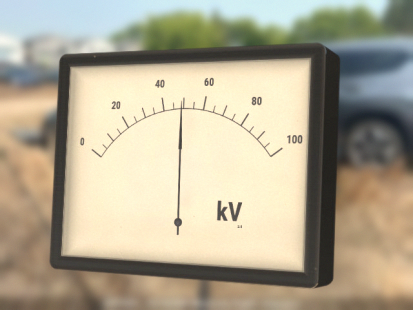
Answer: 50 kV
